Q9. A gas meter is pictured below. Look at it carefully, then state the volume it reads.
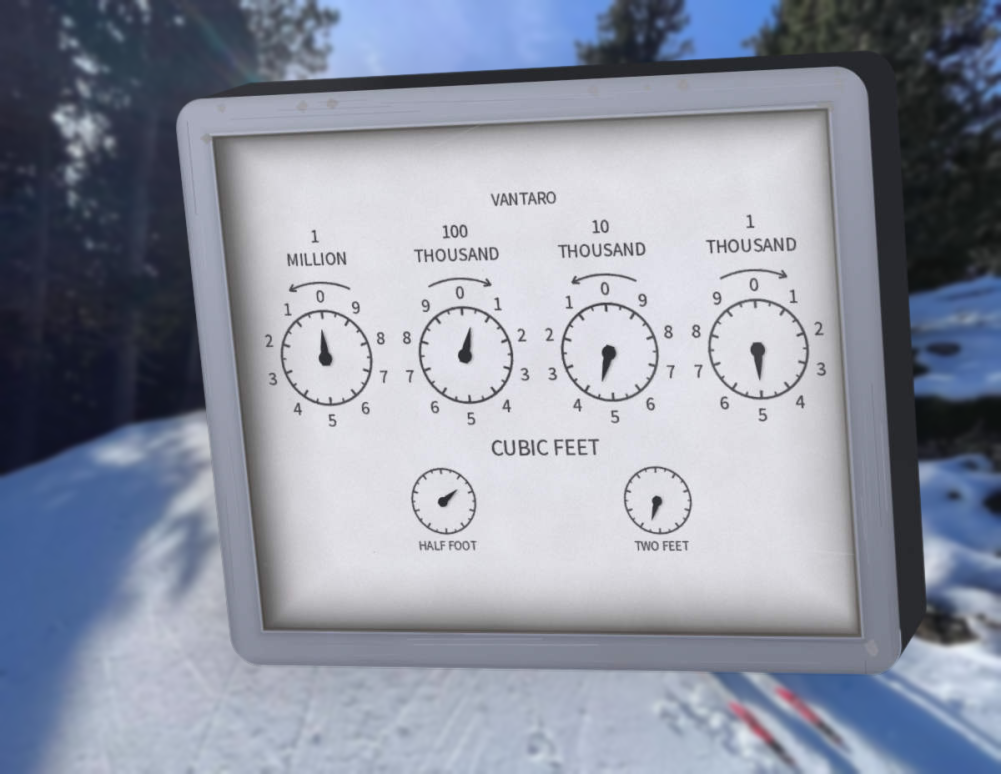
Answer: 4500 ft³
